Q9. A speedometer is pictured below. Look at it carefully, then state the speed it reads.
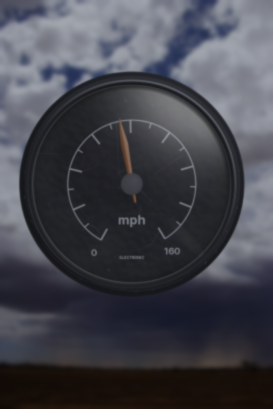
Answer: 75 mph
